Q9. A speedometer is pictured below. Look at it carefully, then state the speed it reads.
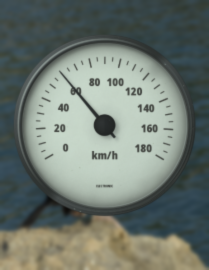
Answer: 60 km/h
